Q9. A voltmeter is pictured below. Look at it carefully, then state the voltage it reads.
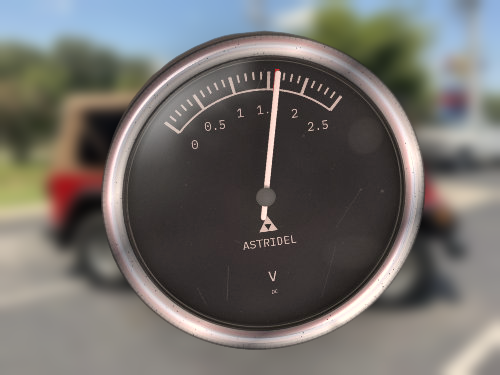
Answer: 1.6 V
